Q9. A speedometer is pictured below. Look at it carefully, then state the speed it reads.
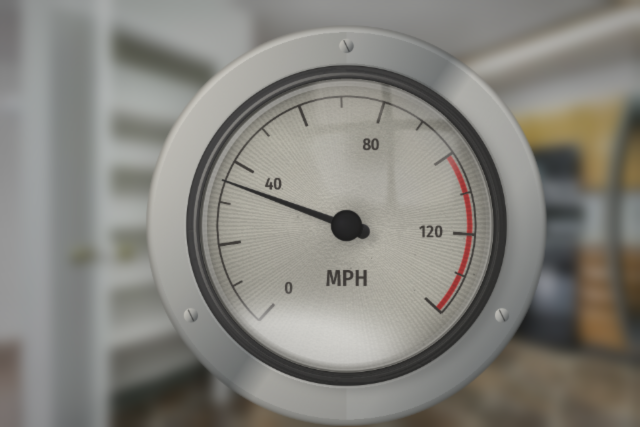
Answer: 35 mph
